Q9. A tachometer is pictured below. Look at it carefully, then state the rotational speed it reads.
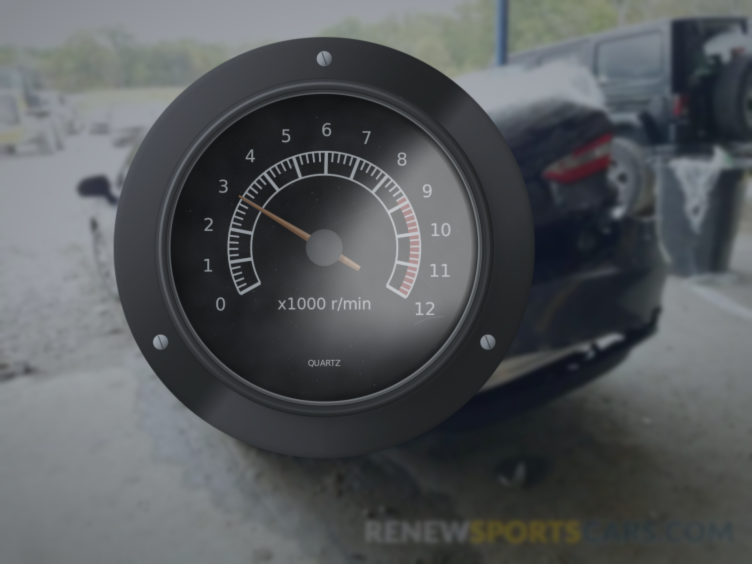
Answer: 3000 rpm
